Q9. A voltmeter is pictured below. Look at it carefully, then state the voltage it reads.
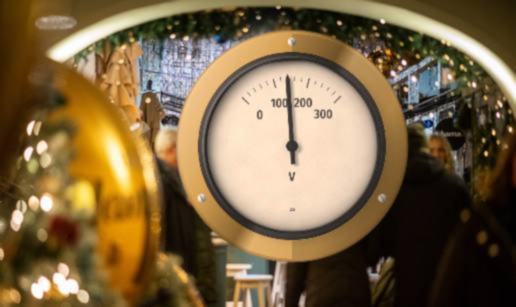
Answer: 140 V
